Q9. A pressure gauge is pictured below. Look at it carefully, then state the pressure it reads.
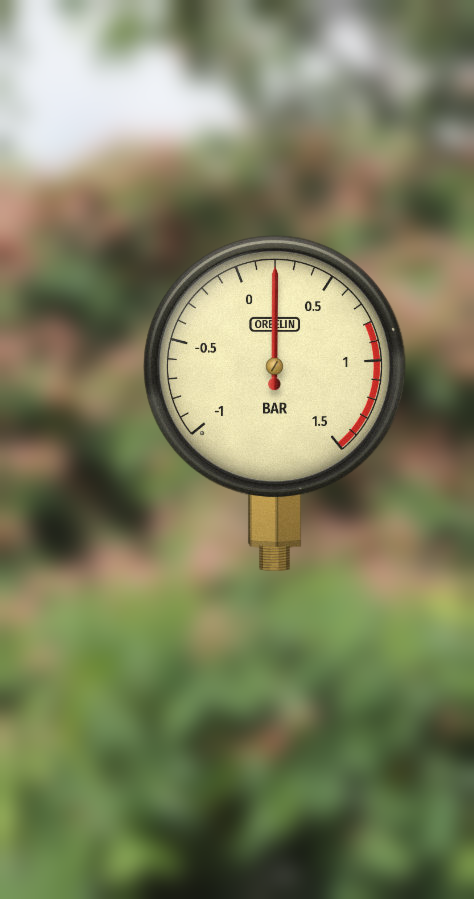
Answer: 0.2 bar
